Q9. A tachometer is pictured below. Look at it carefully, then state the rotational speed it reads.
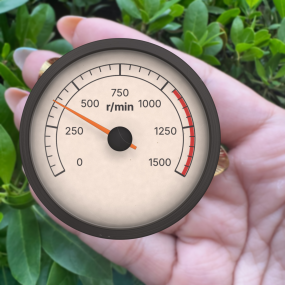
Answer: 375 rpm
